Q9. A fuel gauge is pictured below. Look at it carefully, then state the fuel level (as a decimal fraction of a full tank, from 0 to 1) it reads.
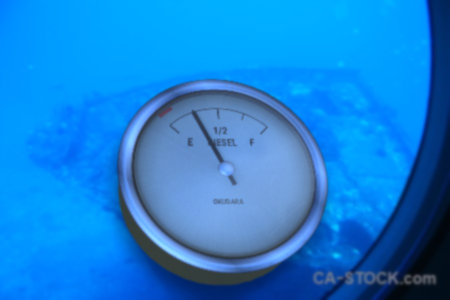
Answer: 0.25
